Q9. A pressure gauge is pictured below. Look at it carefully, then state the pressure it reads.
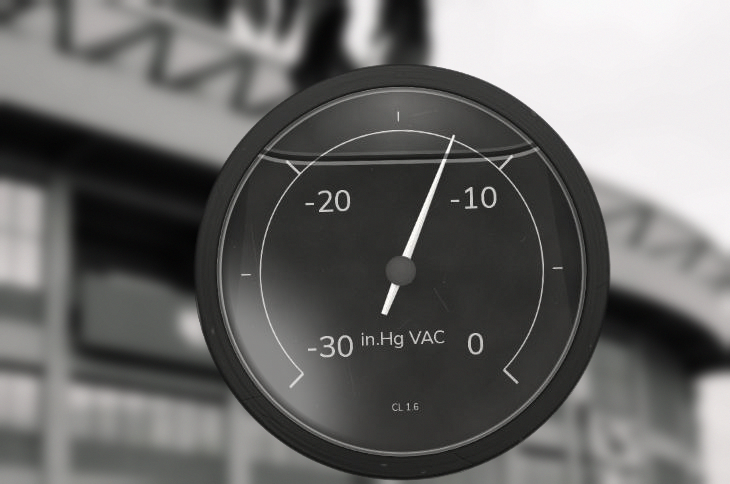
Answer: -12.5 inHg
